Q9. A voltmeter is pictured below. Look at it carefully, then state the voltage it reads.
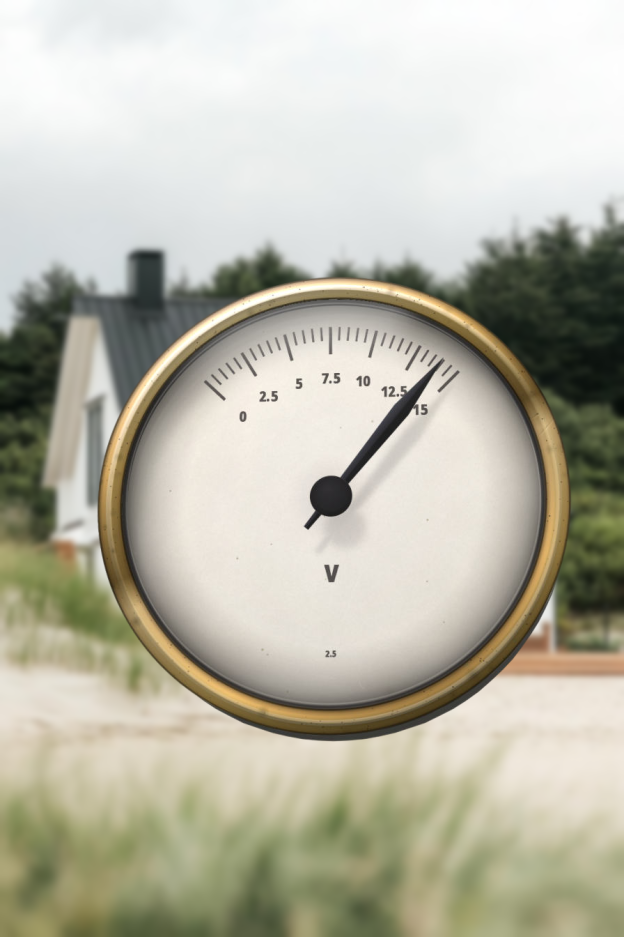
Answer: 14 V
